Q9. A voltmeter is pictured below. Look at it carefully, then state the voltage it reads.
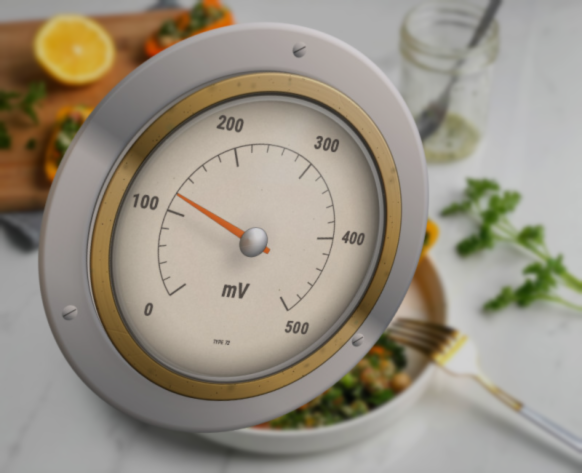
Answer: 120 mV
